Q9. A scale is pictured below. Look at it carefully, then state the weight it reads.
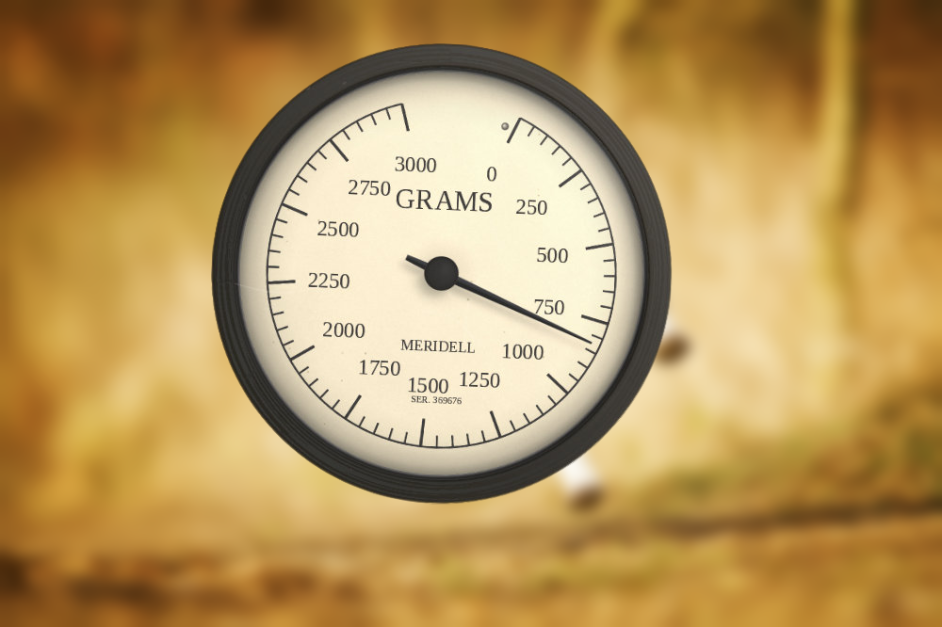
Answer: 825 g
